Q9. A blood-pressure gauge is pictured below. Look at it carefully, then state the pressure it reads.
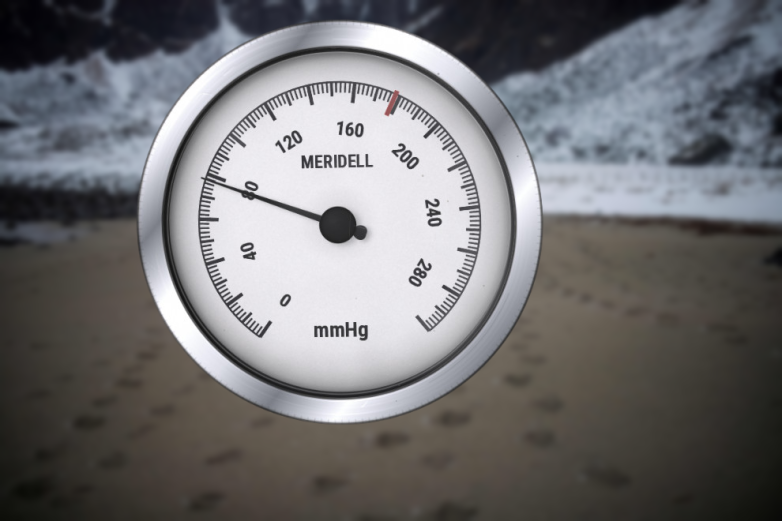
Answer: 78 mmHg
